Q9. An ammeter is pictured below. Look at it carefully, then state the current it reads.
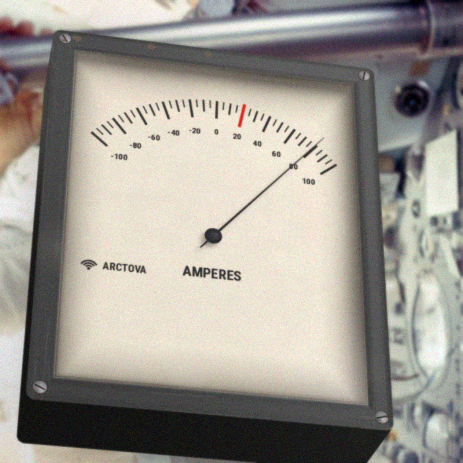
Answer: 80 A
